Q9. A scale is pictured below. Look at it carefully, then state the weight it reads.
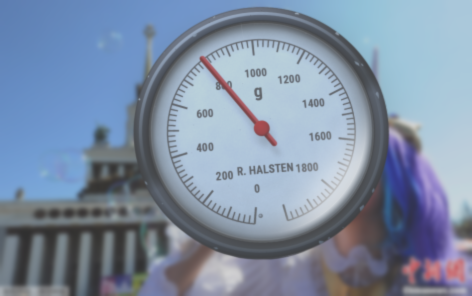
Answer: 800 g
